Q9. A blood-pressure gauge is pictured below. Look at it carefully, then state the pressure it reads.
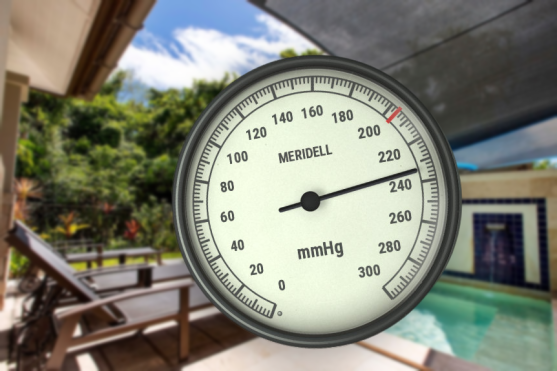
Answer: 234 mmHg
